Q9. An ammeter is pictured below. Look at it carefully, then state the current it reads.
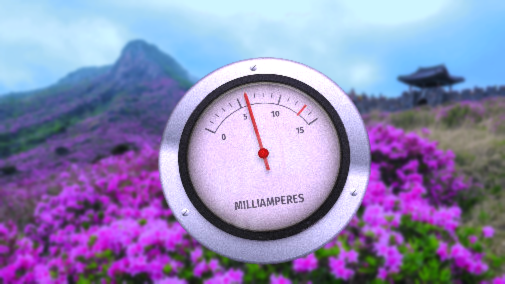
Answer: 6 mA
